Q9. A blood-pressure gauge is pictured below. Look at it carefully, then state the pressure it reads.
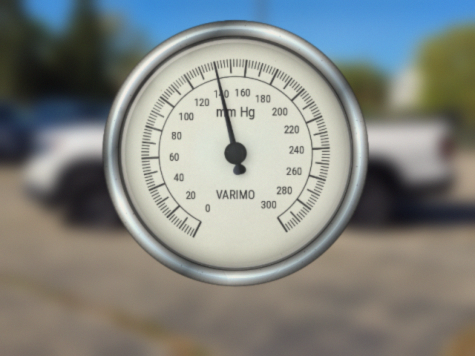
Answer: 140 mmHg
